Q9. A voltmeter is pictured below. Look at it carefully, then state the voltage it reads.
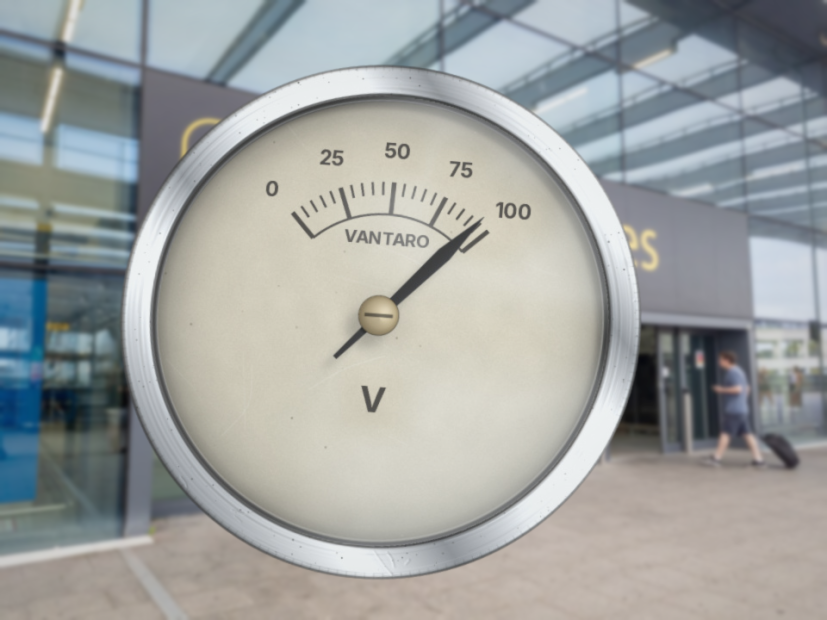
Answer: 95 V
